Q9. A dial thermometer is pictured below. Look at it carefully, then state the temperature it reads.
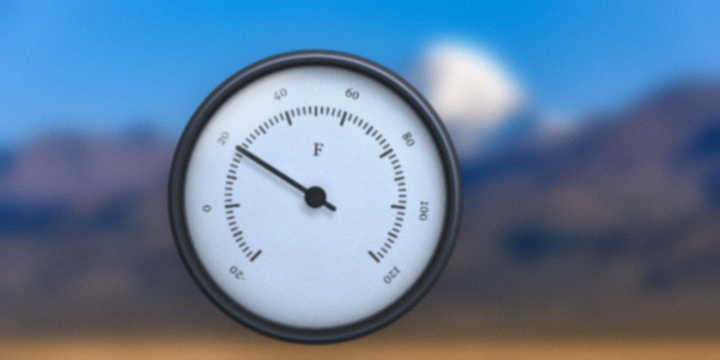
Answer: 20 °F
